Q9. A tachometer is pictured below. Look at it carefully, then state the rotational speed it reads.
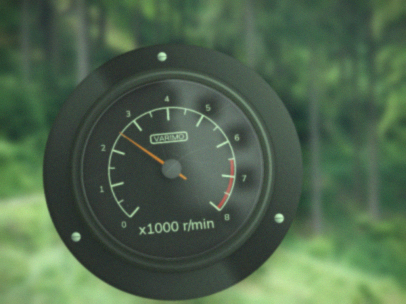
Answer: 2500 rpm
